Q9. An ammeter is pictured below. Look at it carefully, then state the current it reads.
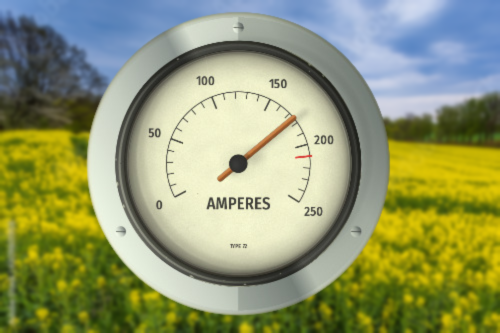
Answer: 175 A
